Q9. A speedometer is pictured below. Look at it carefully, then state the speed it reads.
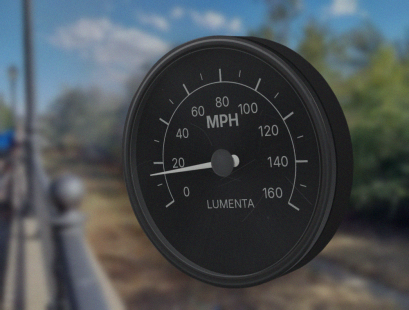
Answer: 15 mph
